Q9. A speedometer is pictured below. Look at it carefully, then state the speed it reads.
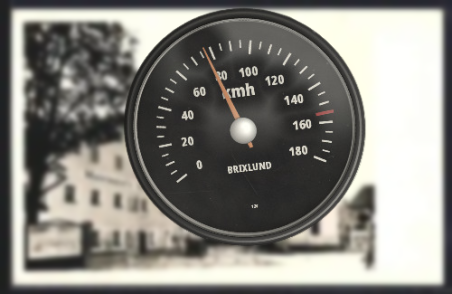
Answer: 77.5 km/h
